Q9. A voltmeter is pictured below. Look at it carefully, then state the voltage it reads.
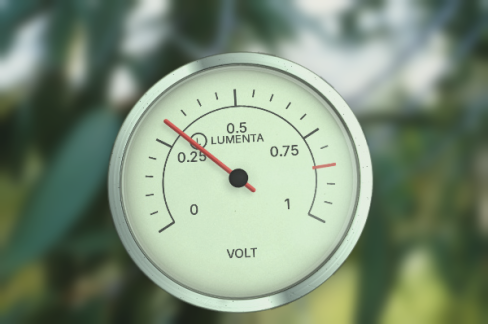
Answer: 0.3 V
